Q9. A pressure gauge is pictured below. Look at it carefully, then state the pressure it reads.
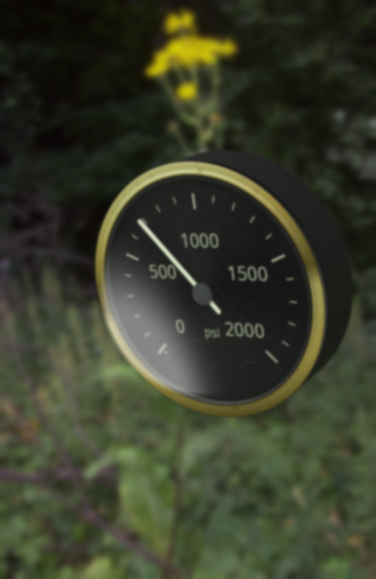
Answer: 700 psi
